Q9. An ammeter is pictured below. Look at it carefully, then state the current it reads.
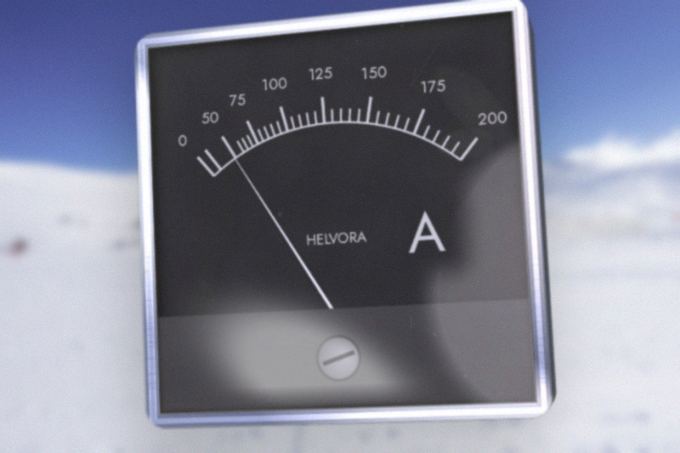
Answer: 50 A
